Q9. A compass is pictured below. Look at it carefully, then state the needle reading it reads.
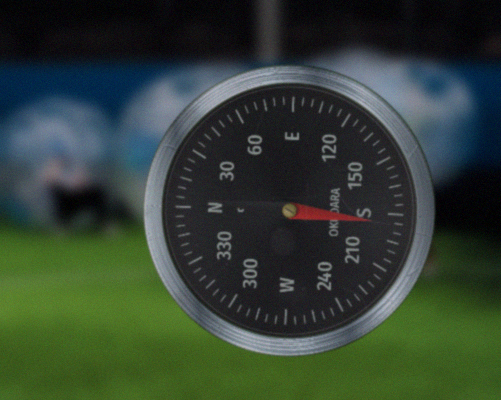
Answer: 185 °
